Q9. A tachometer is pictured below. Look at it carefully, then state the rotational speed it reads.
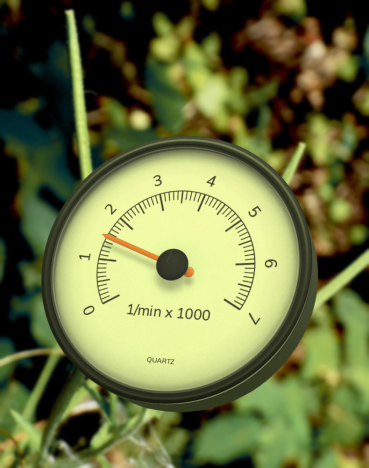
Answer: 1500 rpm
